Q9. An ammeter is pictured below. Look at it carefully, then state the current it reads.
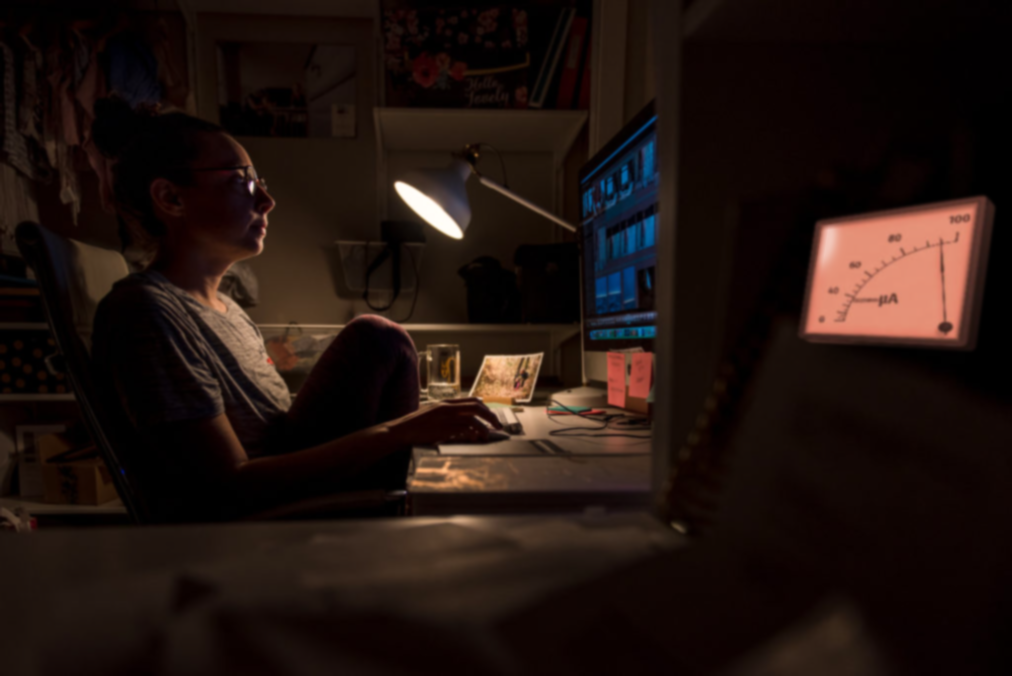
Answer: 95 µA
